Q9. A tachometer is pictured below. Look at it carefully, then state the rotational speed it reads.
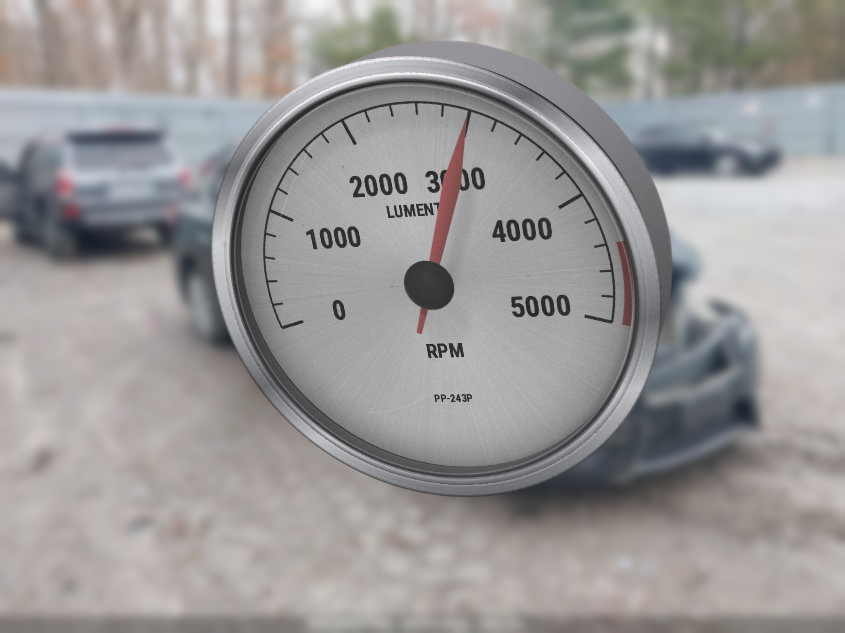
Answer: 3000 rpm
